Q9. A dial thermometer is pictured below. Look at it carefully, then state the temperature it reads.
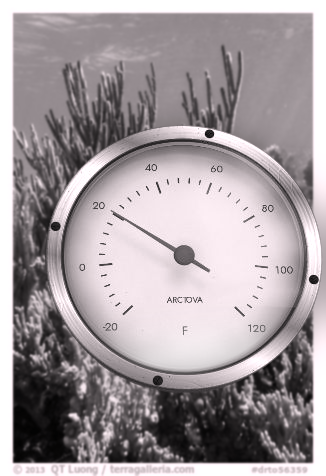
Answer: 20 °F
